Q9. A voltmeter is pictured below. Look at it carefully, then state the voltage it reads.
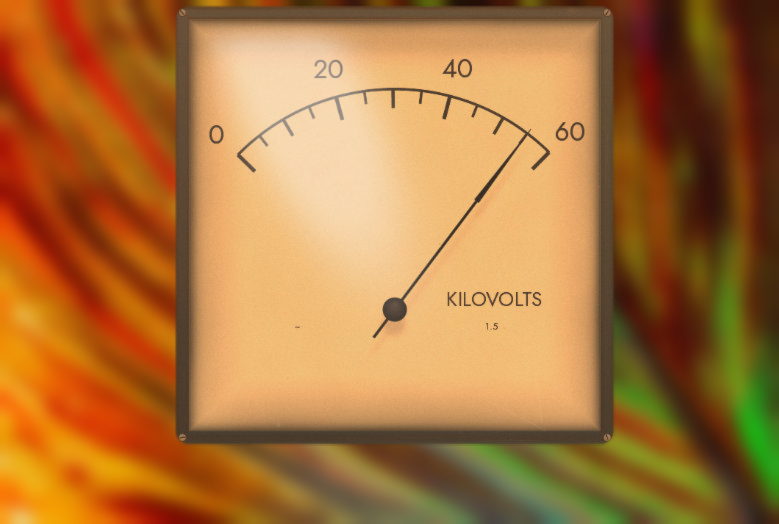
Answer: 55 kV
